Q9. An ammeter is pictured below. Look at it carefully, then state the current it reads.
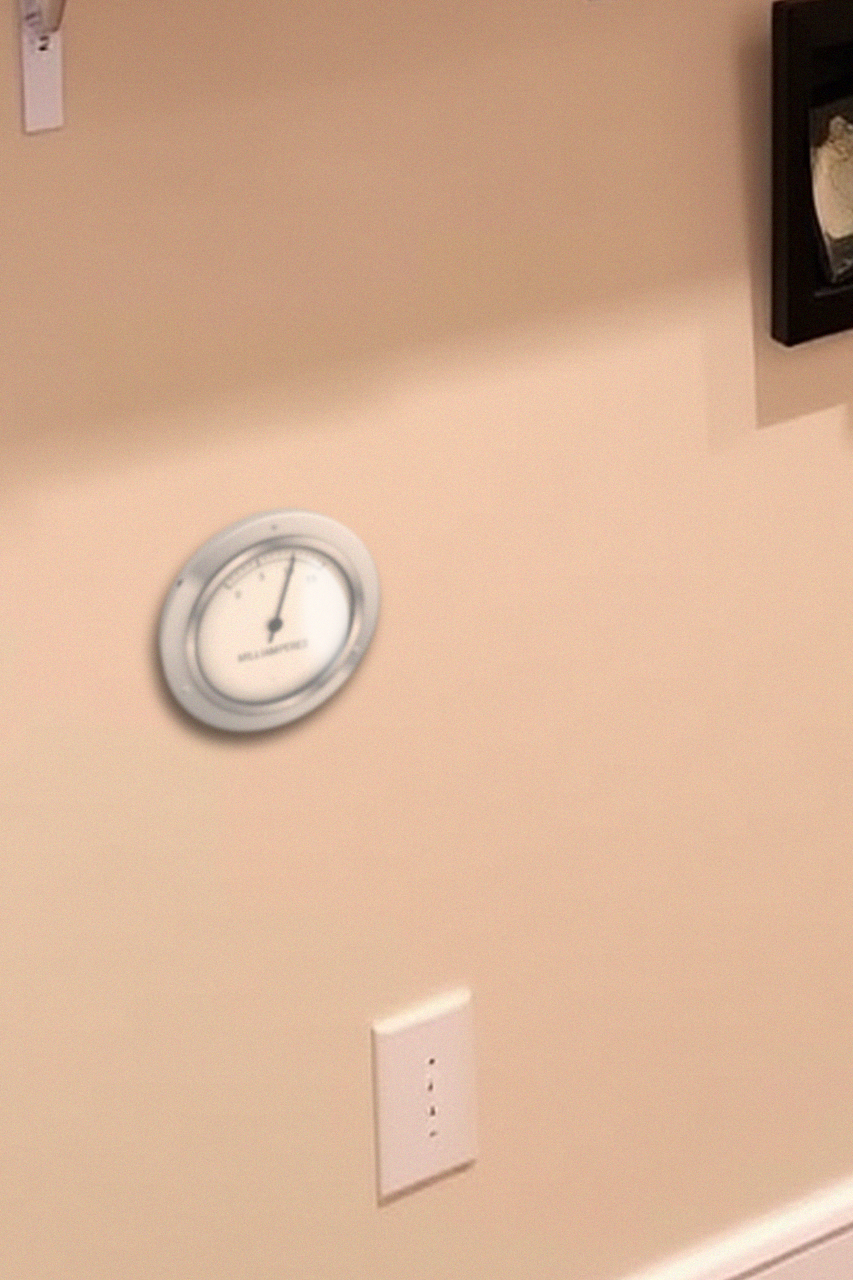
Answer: 10 mA
